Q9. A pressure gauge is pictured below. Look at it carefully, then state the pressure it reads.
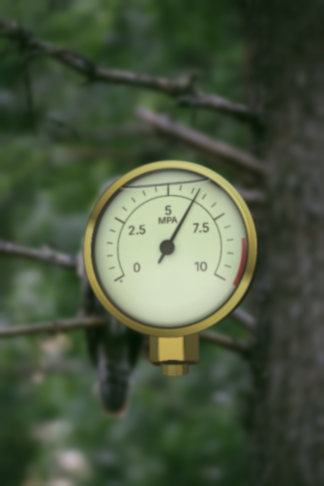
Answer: 6.25 MPa
